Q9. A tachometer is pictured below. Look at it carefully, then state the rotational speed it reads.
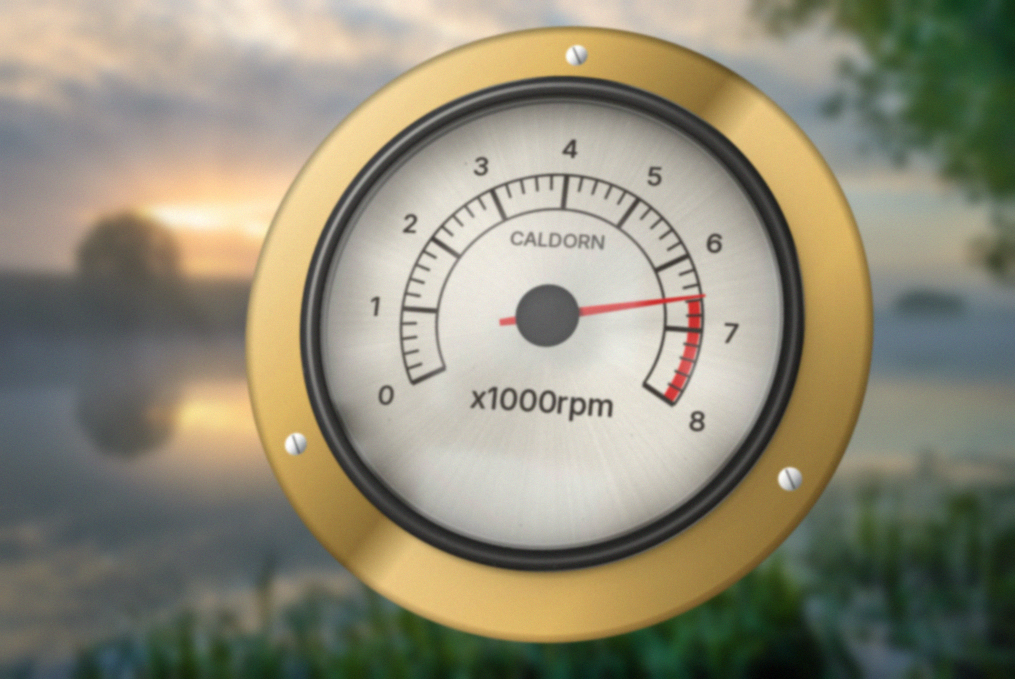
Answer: 6600 rpm
